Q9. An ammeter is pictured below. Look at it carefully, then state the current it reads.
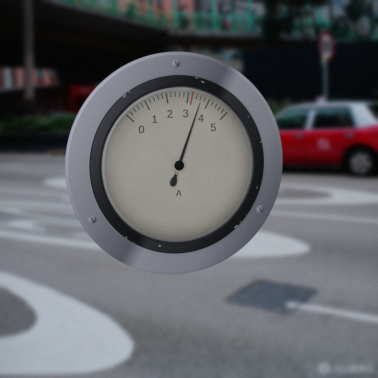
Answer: 3.6 A
